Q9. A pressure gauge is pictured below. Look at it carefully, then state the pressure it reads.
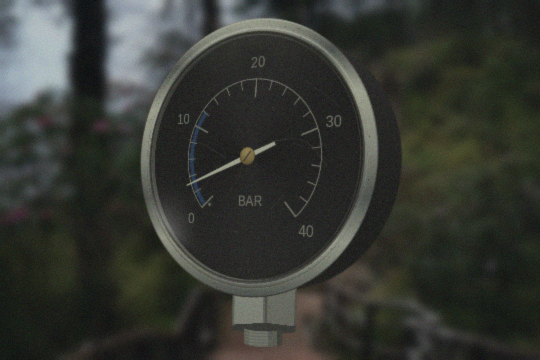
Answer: 3 bar
